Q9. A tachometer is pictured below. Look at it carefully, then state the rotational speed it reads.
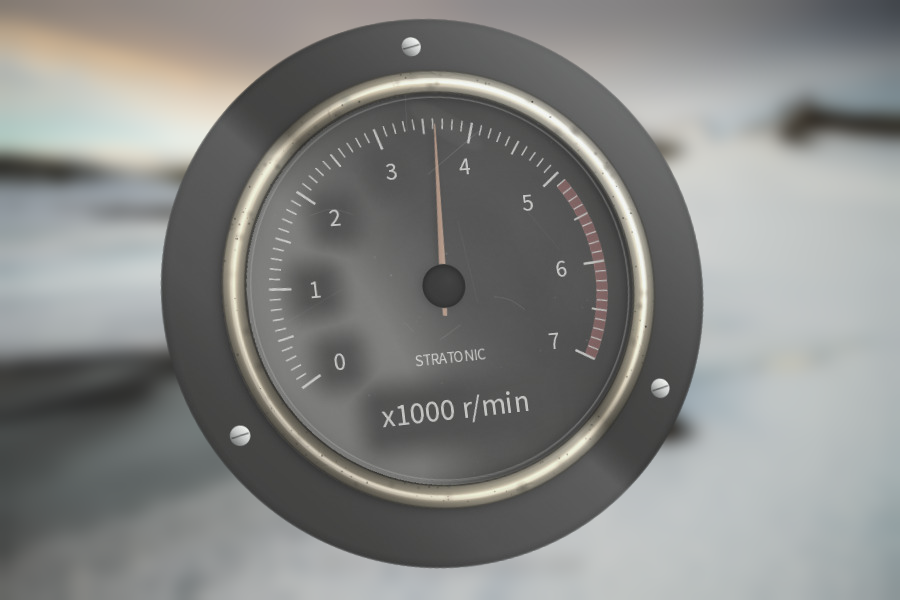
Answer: 3600 rpm
